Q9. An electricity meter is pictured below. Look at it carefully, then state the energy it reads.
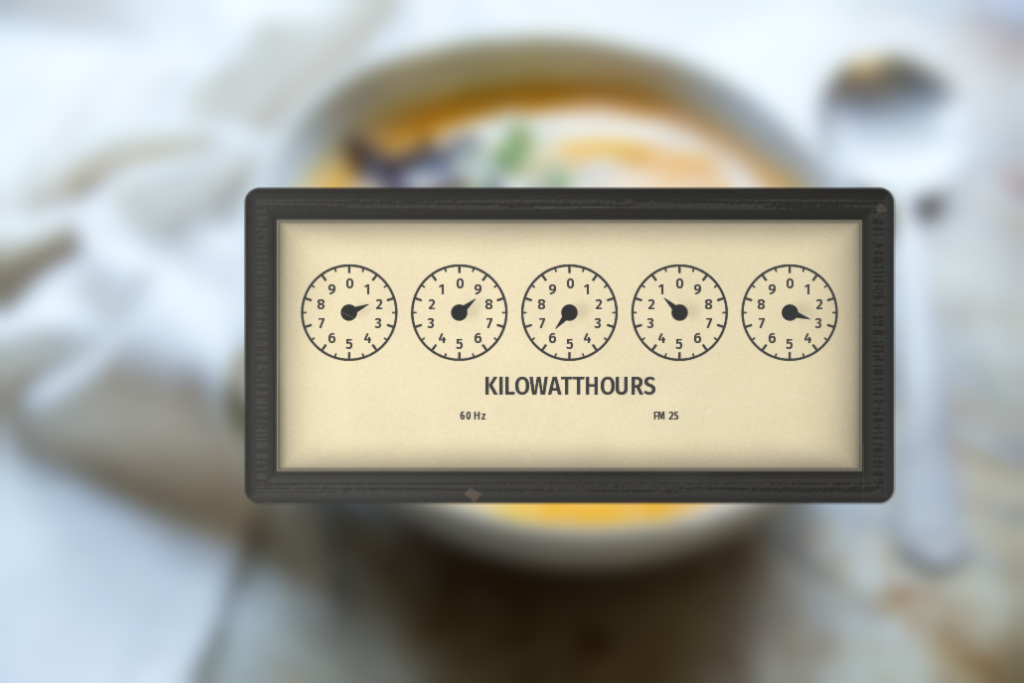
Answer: 18613 kWh
